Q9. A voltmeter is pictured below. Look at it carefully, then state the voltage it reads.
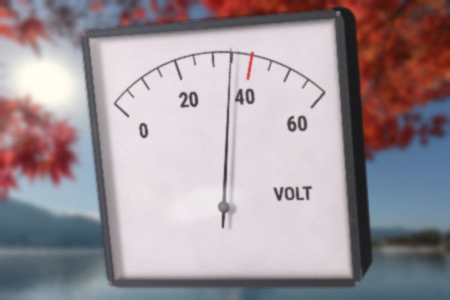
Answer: 35 V
